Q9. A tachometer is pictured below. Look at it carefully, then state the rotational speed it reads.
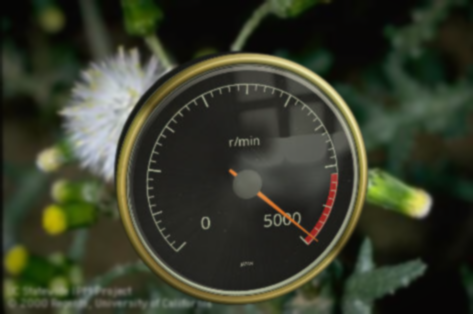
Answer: 4900 rpm
